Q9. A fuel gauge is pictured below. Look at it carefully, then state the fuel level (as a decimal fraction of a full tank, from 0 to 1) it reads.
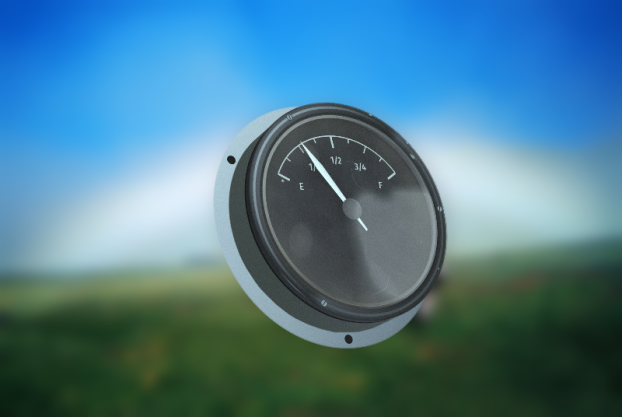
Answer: 0.25
